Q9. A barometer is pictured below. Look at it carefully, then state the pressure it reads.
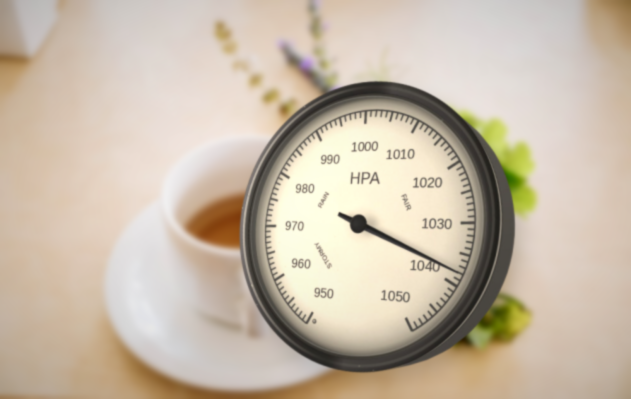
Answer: 1038 hPa
